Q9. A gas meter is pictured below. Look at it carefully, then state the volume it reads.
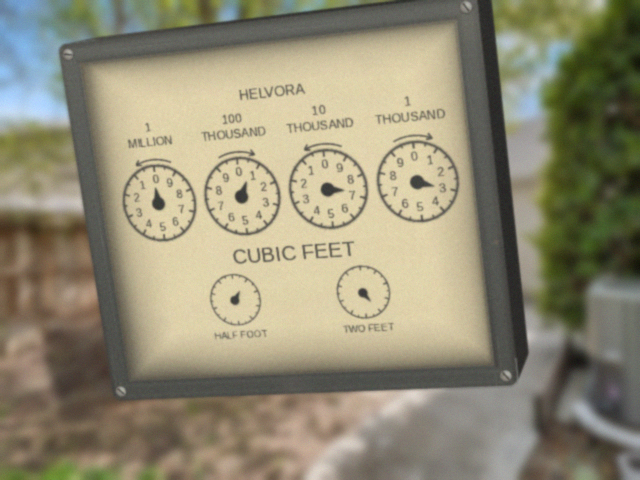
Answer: 7300 ft³
